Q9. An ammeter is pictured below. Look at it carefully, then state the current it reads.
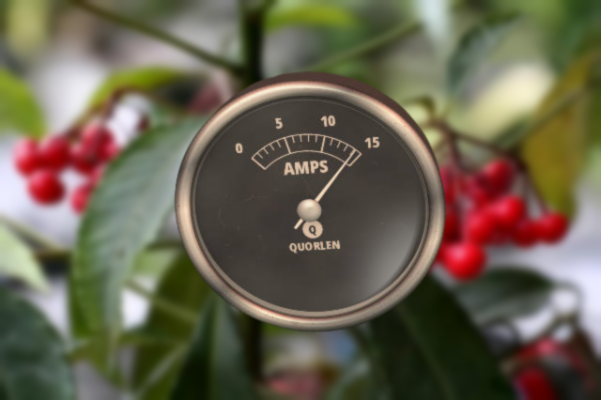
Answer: 14 A
